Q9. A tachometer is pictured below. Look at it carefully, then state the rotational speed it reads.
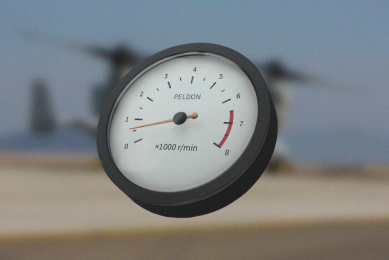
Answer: 500 rpm
